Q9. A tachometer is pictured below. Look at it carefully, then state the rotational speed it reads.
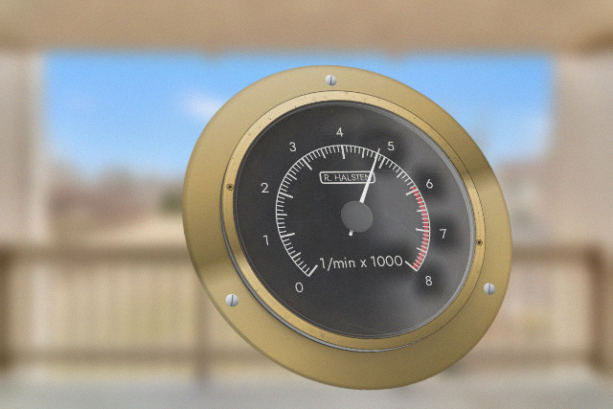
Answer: 4800 rpm
